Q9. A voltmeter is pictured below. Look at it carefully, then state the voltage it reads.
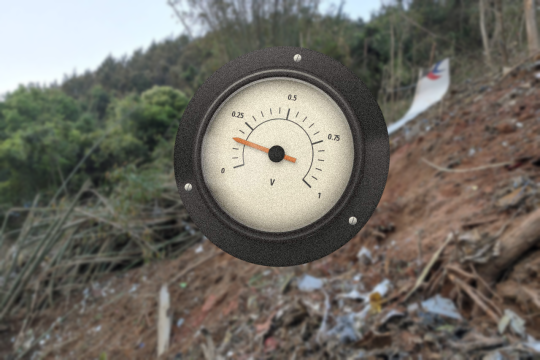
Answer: 0.15 V
